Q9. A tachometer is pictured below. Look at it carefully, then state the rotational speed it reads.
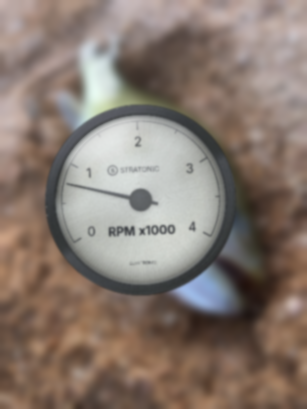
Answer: 750 rpm
